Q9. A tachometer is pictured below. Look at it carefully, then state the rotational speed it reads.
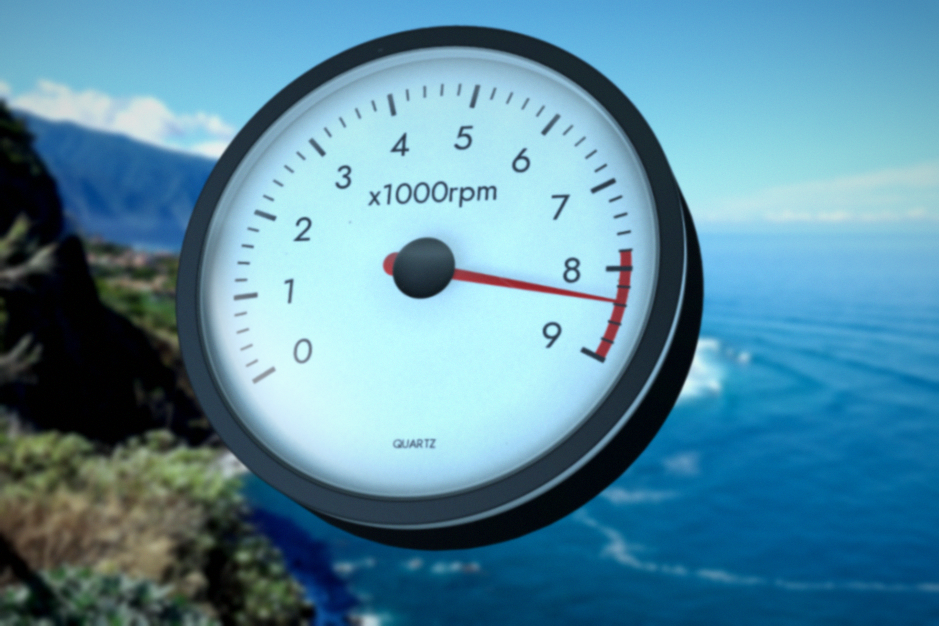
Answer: 8400 rpm
